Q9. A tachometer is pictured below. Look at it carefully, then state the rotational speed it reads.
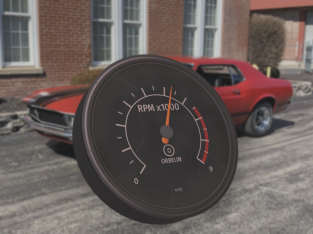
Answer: 5250 rpm
